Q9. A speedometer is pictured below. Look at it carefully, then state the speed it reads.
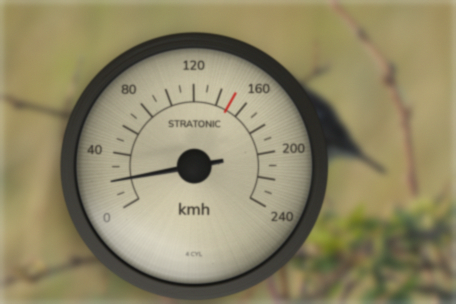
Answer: 20 km/h
